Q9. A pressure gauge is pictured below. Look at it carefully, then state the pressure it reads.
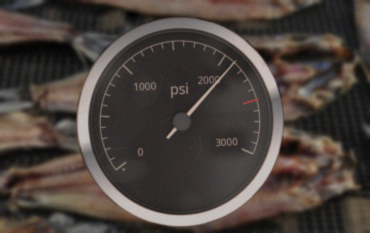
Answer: 2100 psi
